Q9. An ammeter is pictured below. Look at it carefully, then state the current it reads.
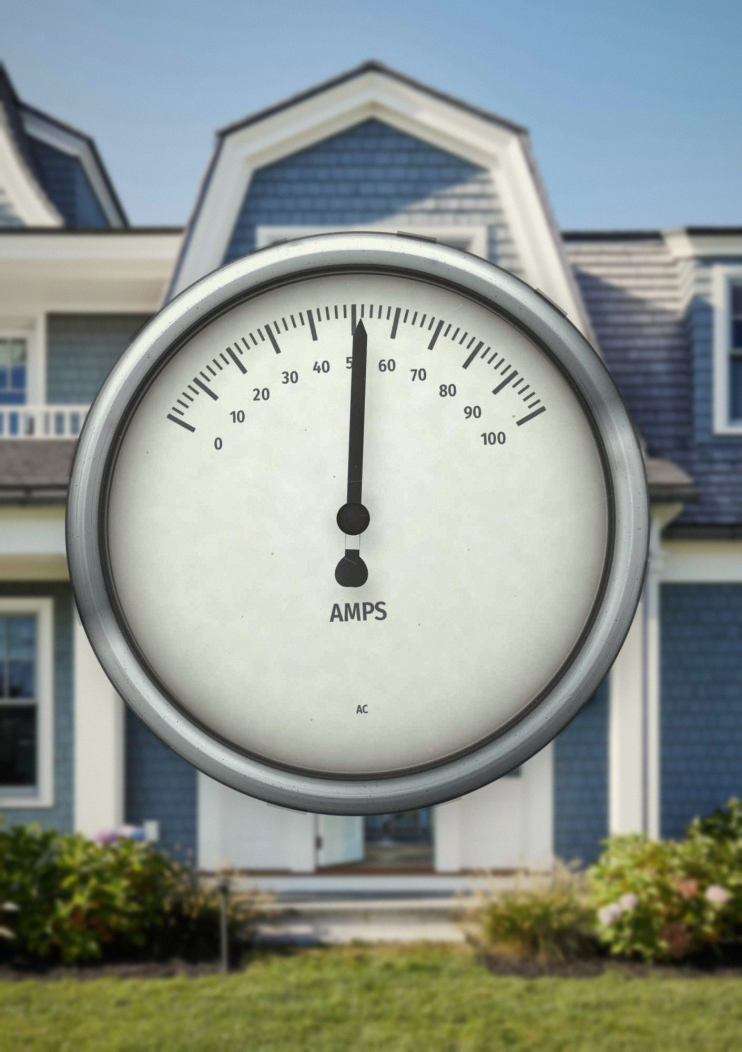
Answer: 52 A
